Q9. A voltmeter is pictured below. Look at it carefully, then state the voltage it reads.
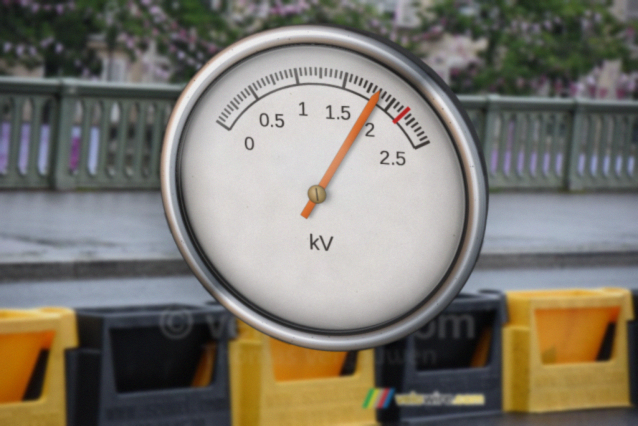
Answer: 1.85 kV
